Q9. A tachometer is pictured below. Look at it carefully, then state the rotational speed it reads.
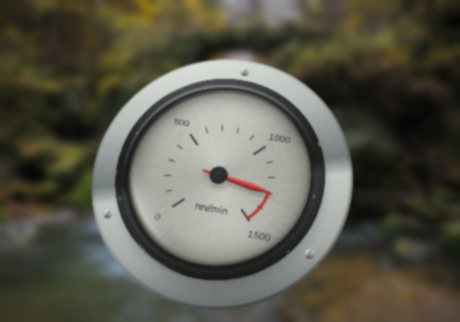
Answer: 1300 rpm
